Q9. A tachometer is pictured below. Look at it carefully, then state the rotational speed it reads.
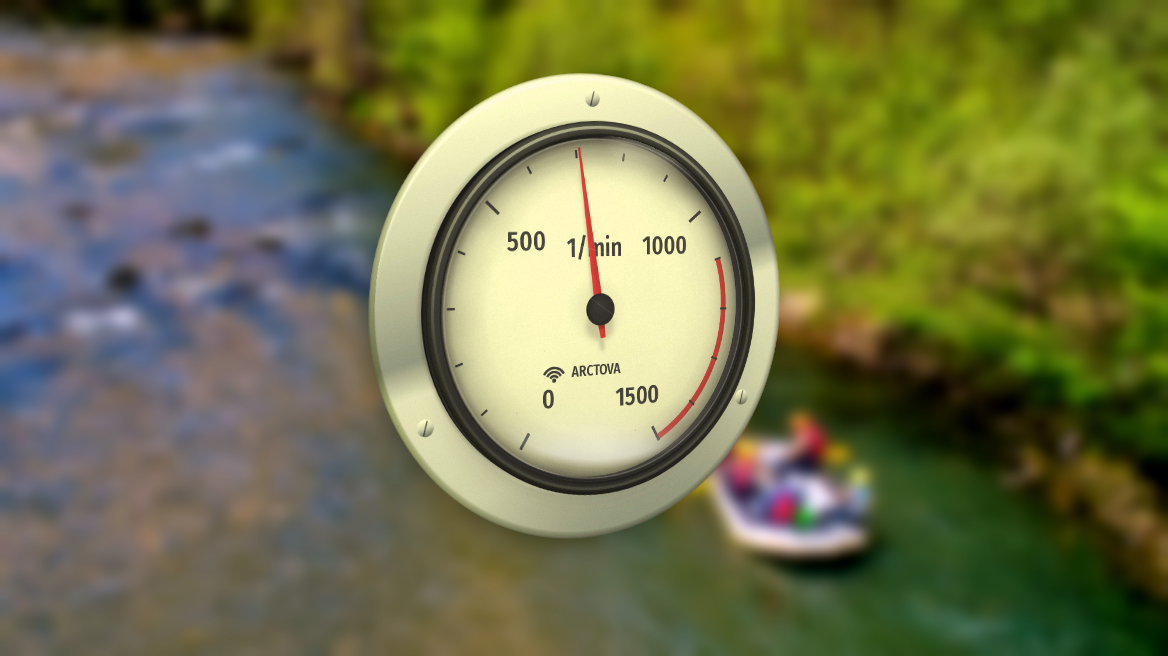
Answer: 700 rpm
